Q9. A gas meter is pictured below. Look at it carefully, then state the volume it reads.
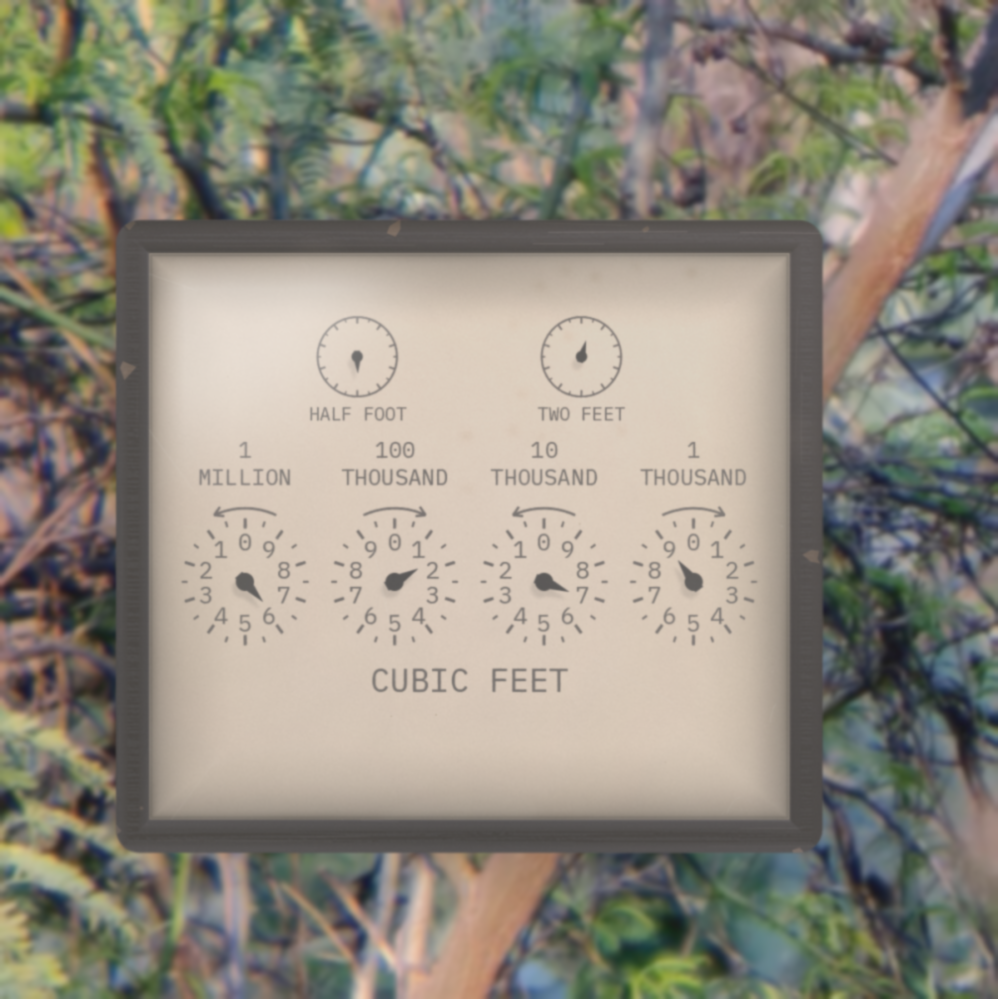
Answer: 616900 ft³
